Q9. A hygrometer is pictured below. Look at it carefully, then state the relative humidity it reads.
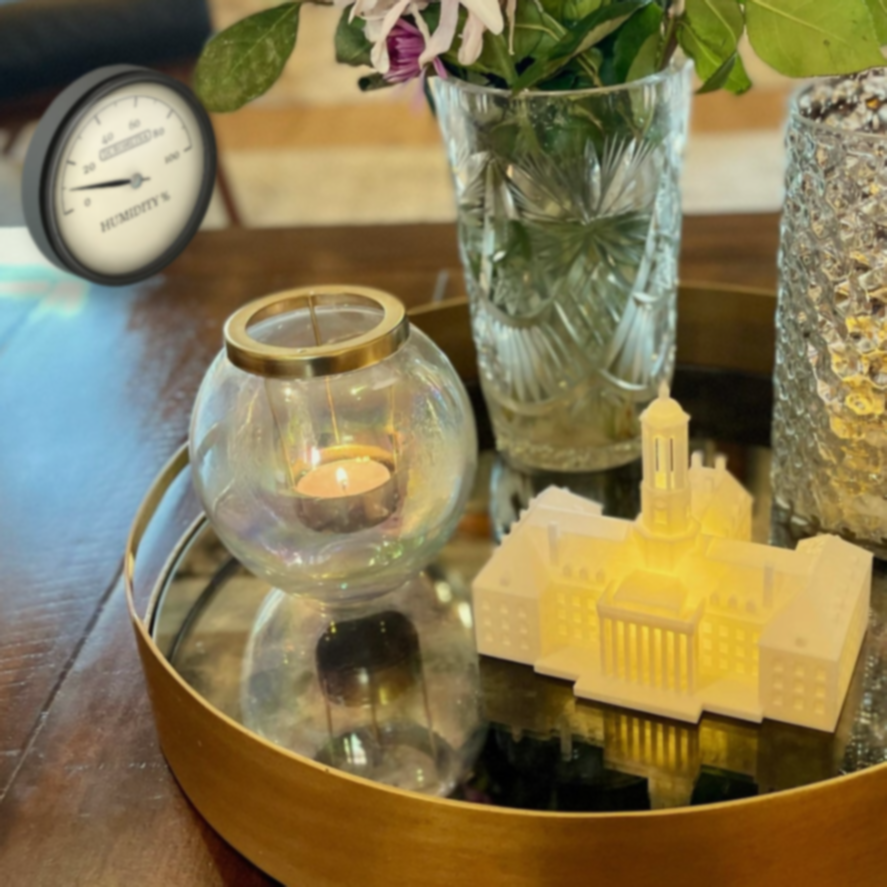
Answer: 10 %
